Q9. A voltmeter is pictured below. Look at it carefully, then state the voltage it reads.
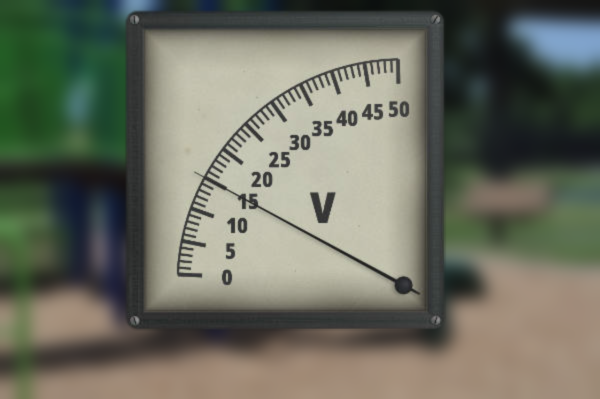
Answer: 15 V
